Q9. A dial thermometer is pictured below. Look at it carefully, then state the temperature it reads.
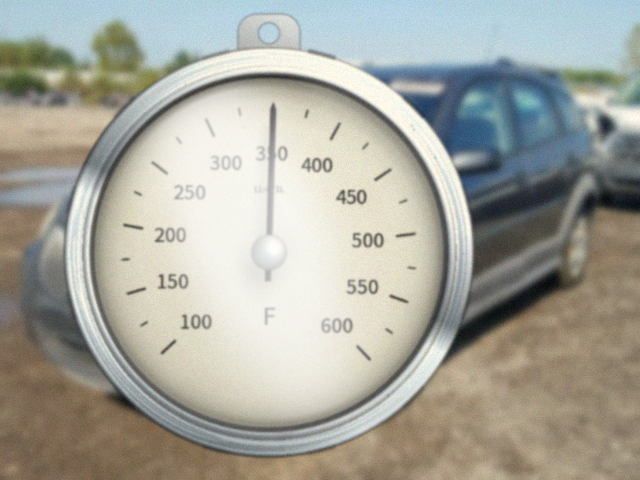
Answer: 350 °F
